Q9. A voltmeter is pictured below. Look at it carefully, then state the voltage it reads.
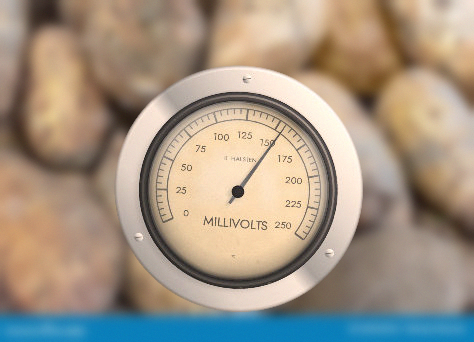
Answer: 155 mV
